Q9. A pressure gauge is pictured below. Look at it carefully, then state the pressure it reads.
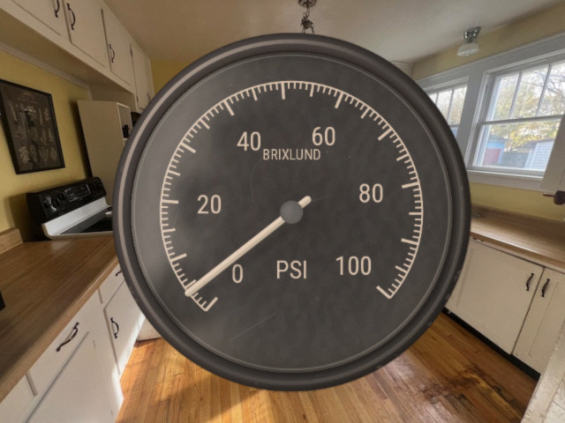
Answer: 4 psi
